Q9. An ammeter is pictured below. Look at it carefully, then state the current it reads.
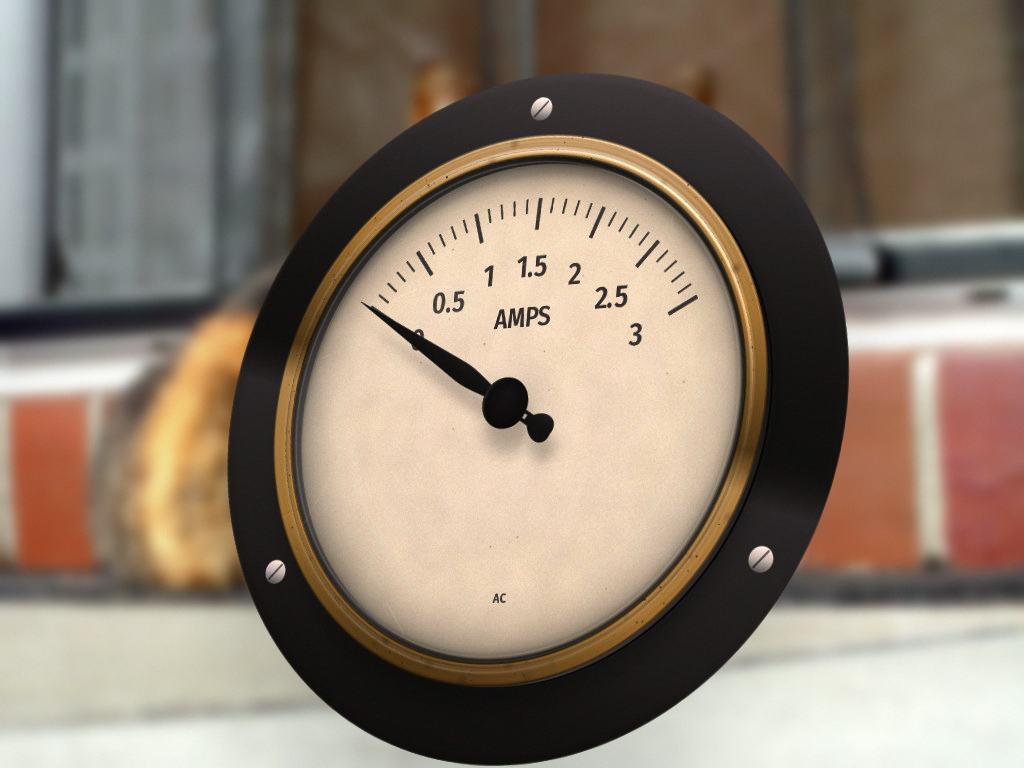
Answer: 0 A
